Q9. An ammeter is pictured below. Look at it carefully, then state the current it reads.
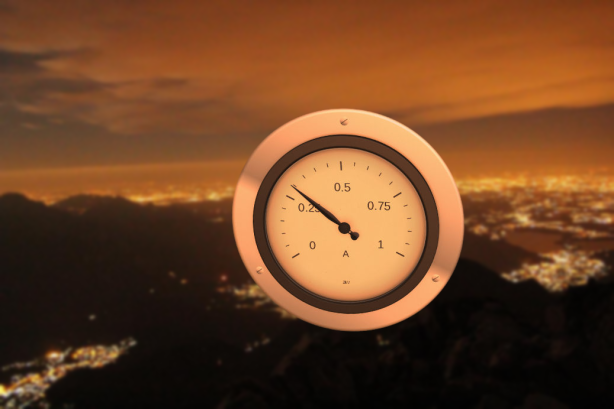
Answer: 0.3 A
